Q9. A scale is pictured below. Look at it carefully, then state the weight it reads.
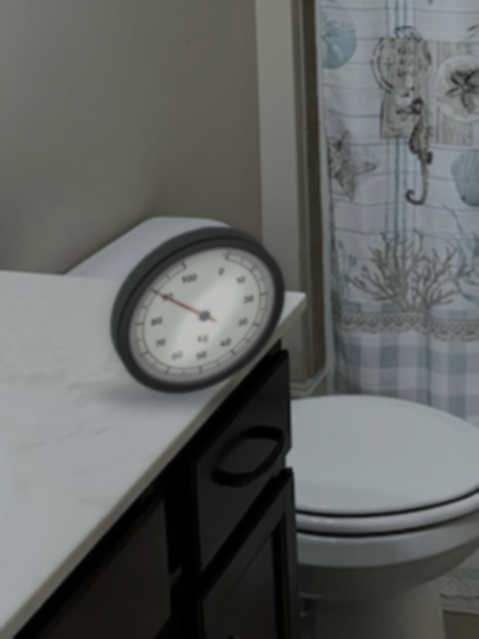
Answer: 90 kg
